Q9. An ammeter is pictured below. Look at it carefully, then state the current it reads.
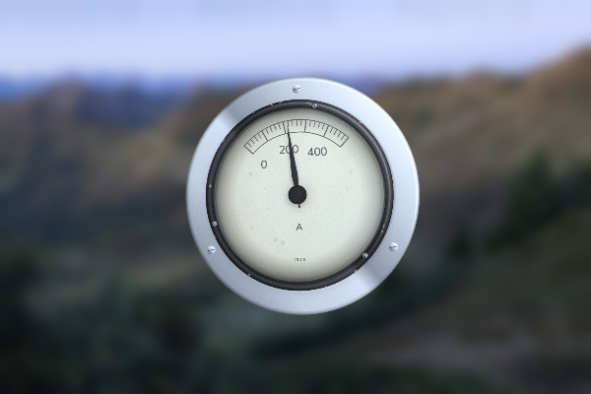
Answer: 220 A
